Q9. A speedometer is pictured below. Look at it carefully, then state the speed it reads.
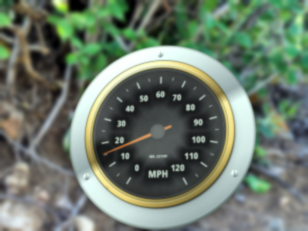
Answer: 15 mph
